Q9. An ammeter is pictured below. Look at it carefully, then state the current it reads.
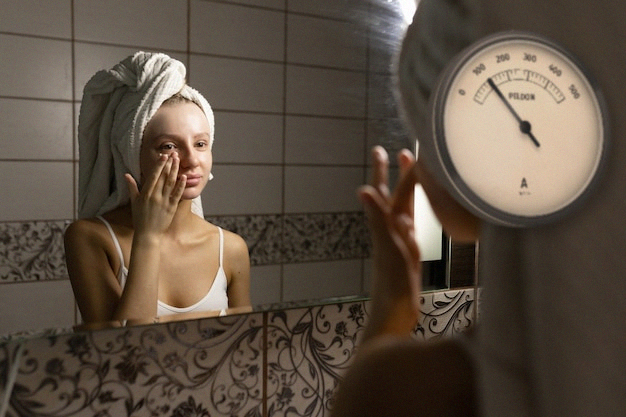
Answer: 100 A
